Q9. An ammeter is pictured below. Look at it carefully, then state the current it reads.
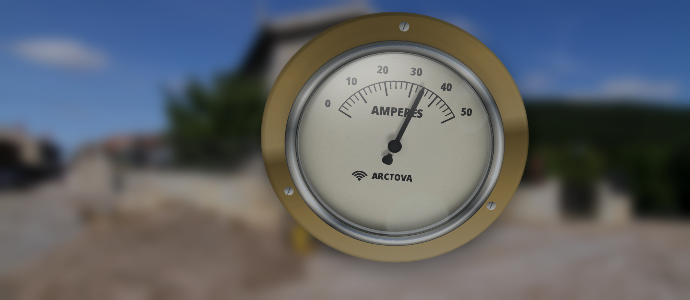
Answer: 34 A
